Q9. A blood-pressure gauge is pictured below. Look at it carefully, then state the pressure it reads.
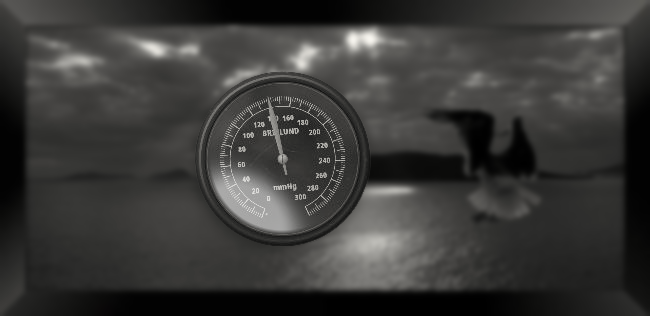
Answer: 140 mmHg
